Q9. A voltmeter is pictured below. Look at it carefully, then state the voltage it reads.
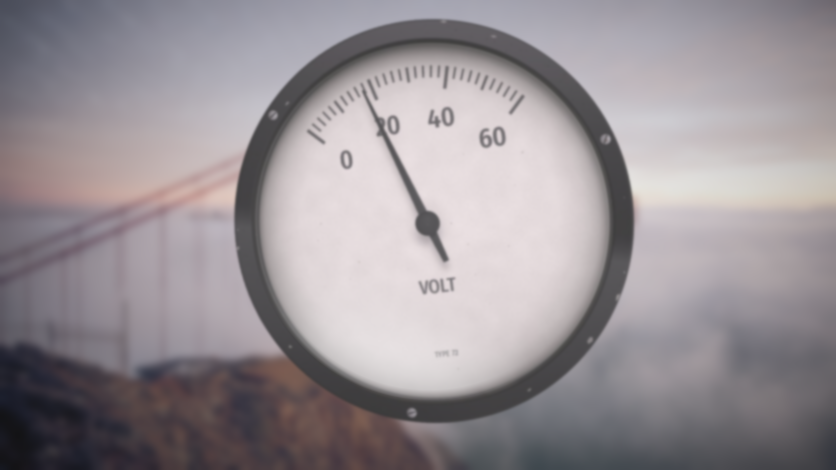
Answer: 18 V
